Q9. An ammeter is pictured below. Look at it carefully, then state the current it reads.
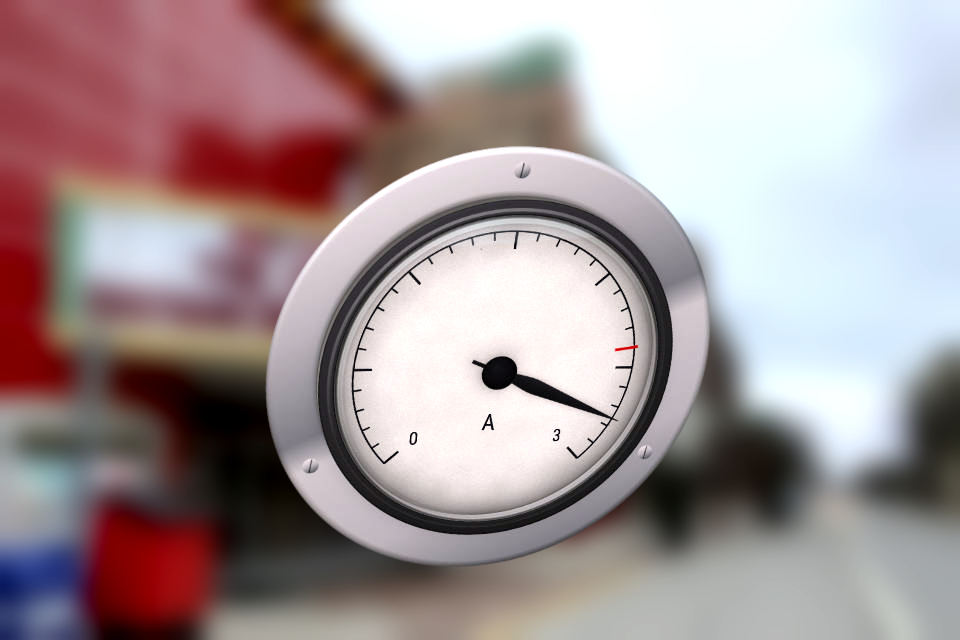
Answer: 2.75 A
